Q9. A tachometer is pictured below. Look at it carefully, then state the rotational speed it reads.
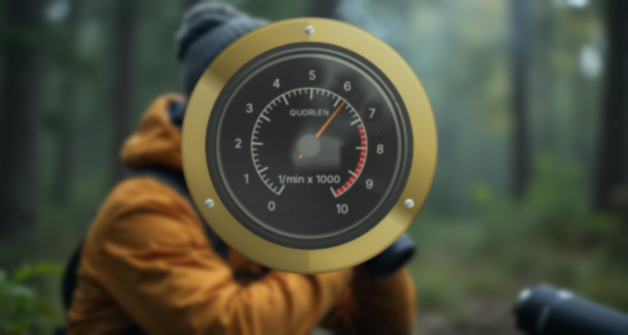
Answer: 6200 rpm
